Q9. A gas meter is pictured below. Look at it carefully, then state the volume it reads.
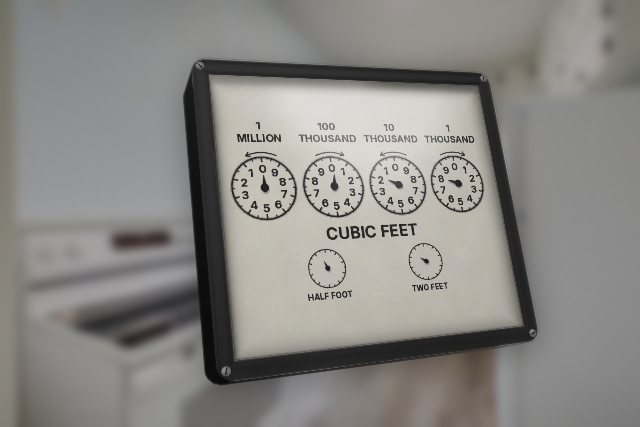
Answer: 1800 ft³
